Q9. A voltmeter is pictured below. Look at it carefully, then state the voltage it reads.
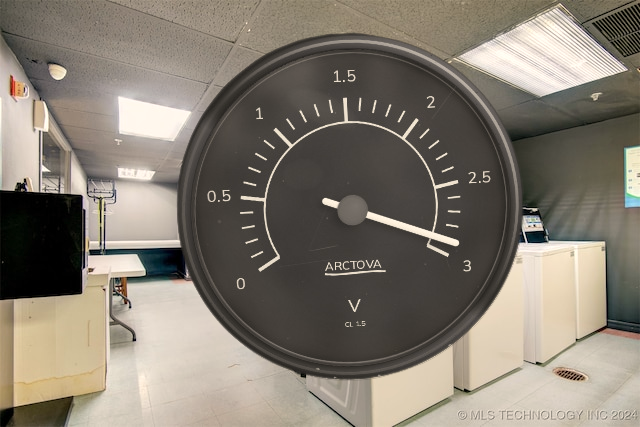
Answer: 2.9 V
